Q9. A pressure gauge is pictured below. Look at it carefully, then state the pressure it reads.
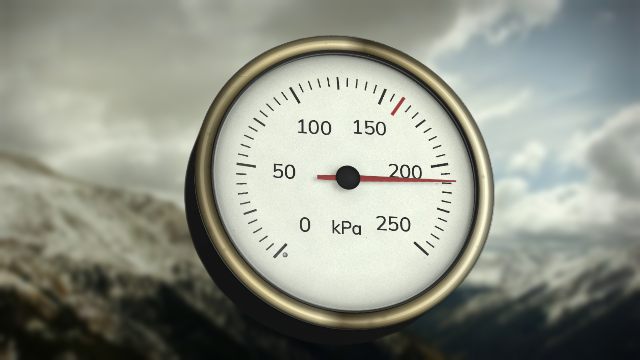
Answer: 210 kPa
